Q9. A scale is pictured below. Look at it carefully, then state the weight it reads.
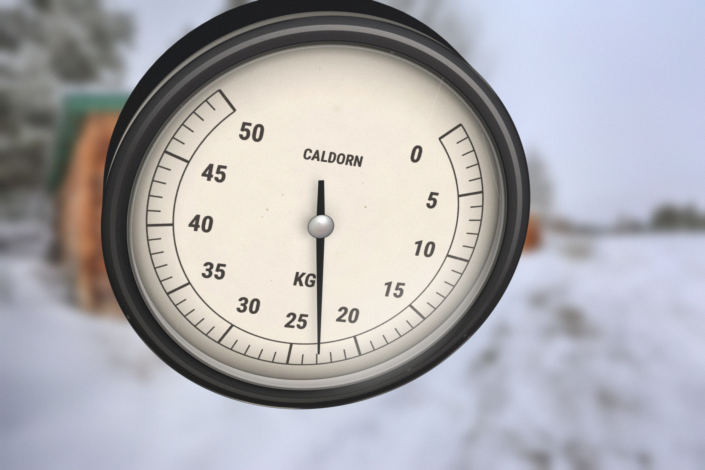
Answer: 23 kg
